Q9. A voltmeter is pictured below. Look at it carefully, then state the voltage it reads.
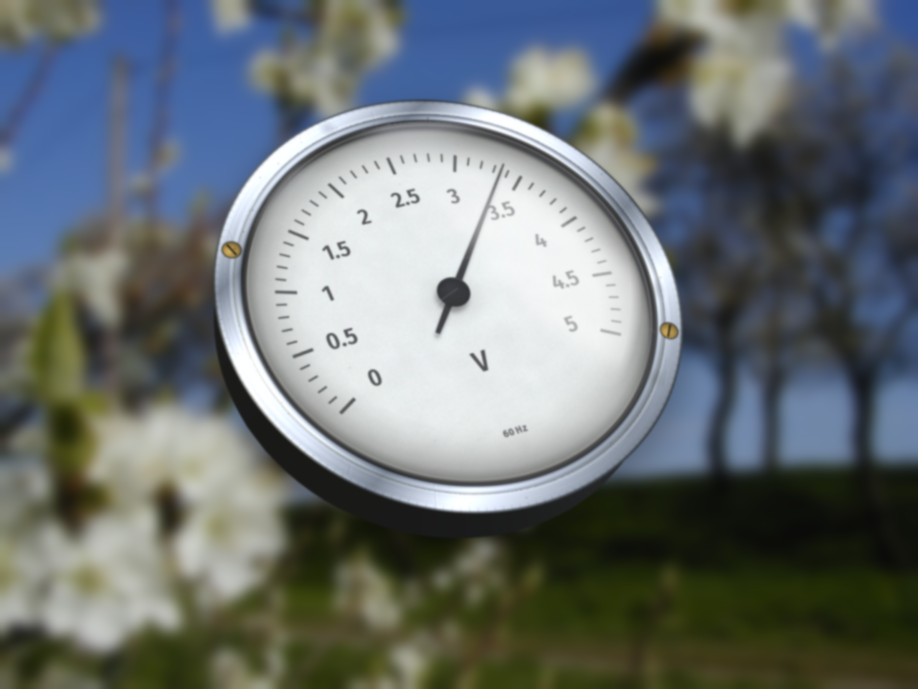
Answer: 3.35 V
